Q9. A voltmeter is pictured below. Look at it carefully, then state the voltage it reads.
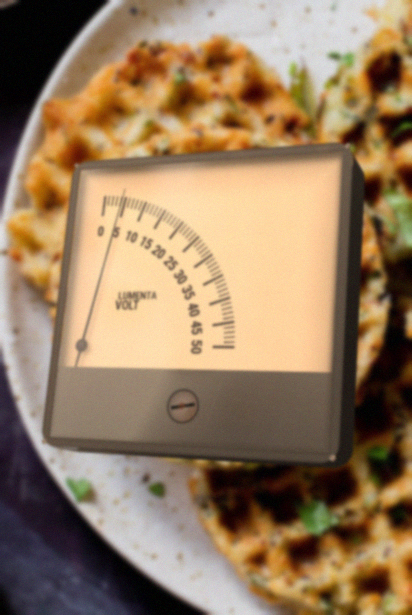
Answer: 5 V
